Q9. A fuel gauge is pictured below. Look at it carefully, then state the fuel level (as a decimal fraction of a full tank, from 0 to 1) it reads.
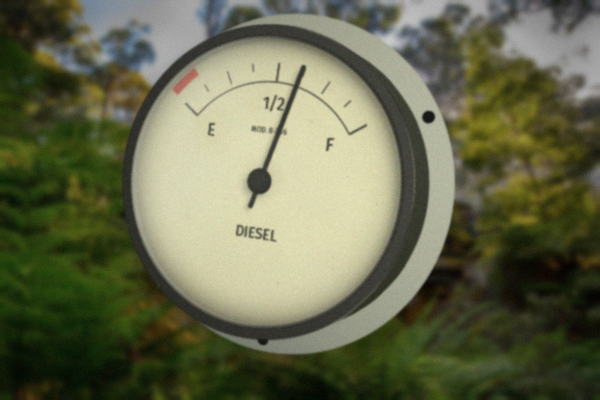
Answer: 0.625
